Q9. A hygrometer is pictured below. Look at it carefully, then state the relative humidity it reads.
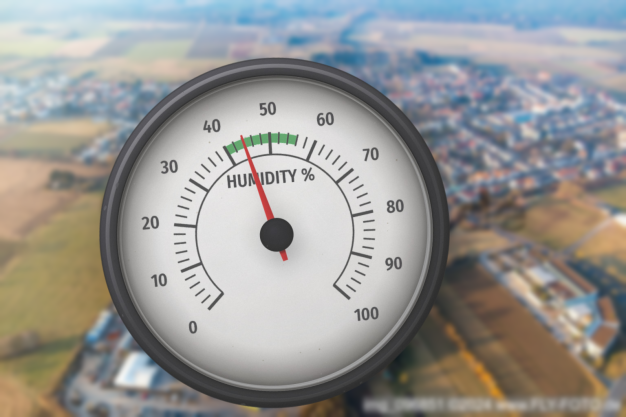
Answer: 44 %
